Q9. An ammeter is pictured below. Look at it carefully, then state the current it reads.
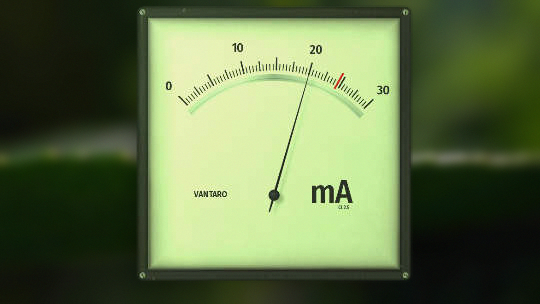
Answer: 20 mA
